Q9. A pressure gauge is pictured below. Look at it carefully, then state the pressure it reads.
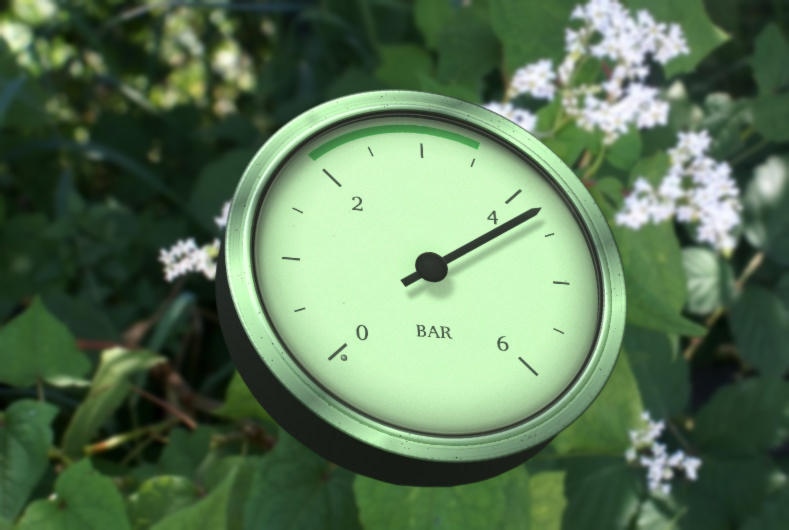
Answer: 4.25 bar
